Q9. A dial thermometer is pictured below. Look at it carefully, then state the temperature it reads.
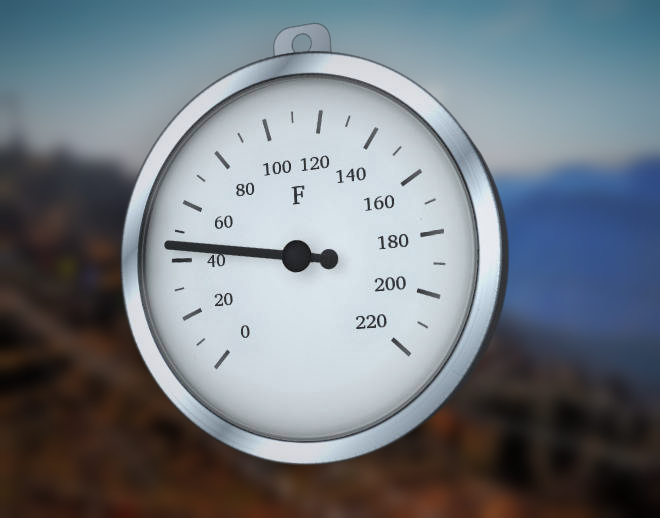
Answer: 45 °F
